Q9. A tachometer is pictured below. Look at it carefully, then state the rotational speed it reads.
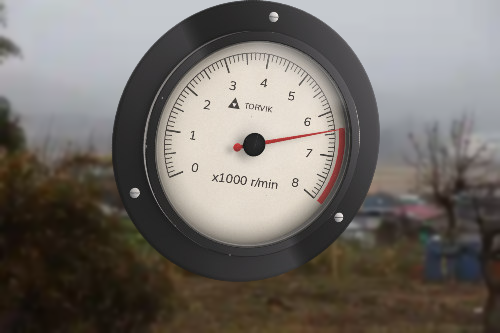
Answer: 6400 rpm
